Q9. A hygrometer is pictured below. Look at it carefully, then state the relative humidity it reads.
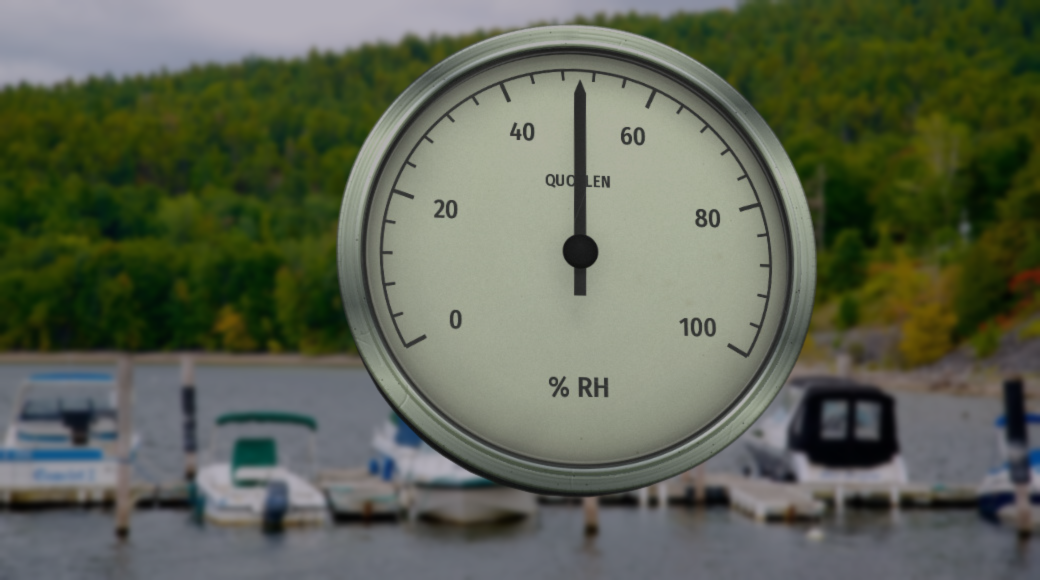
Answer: 50 %
